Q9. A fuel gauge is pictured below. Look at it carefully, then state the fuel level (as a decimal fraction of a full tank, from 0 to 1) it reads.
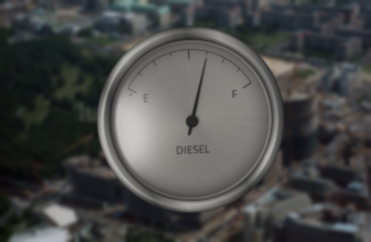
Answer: 0.625
